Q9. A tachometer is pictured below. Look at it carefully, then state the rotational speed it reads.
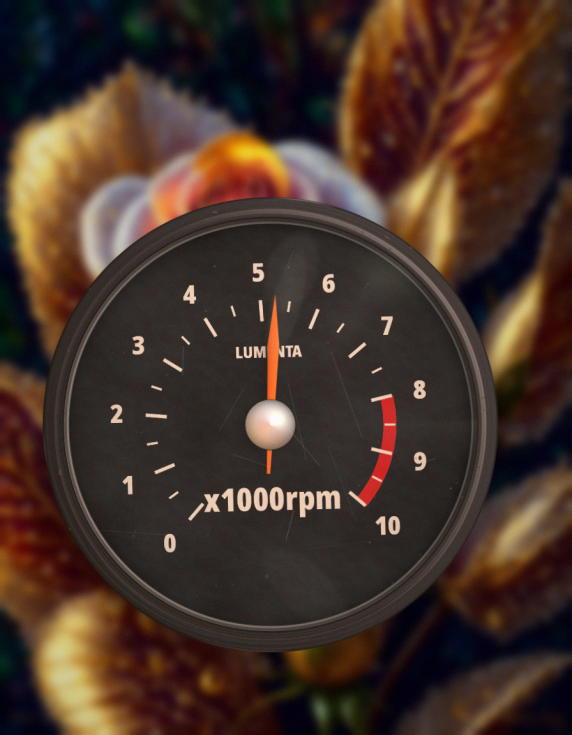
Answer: 5250 rpm
